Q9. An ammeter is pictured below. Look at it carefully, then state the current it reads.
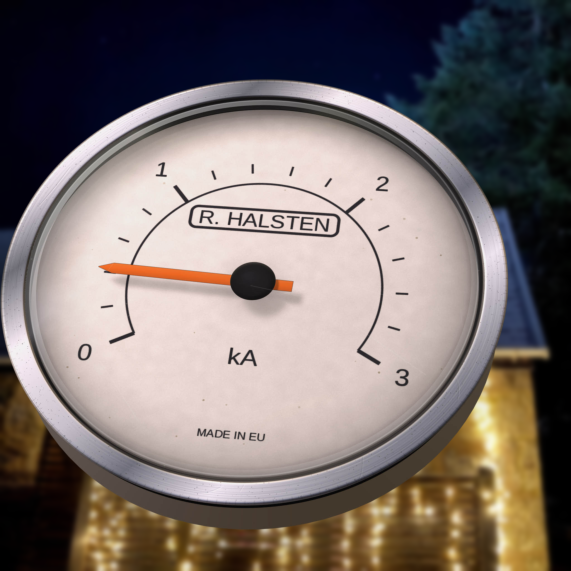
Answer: 0.4 kA
